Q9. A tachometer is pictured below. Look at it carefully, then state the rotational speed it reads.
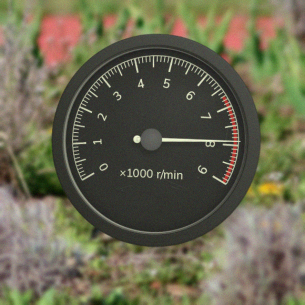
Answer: 7900 rpm
